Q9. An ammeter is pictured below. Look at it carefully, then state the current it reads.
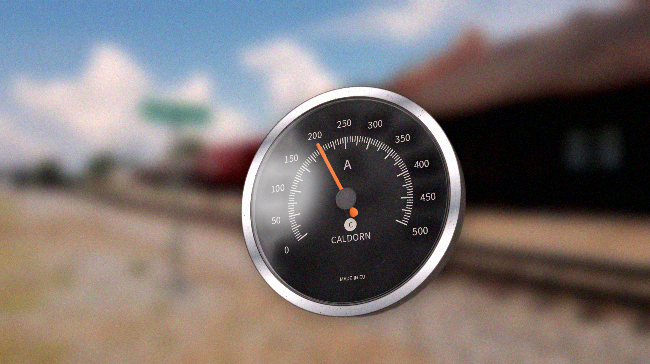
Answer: 200 A
